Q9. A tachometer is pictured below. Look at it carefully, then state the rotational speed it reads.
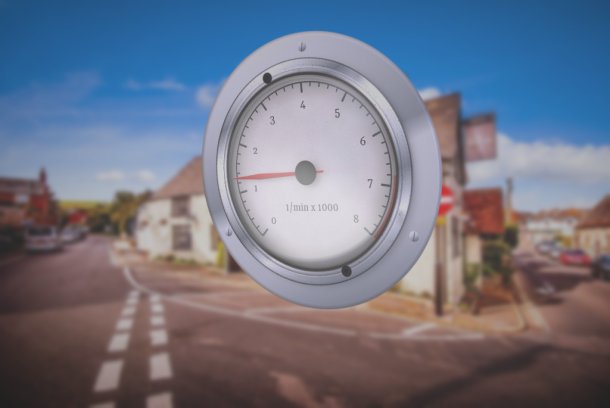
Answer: 1300 rpm
